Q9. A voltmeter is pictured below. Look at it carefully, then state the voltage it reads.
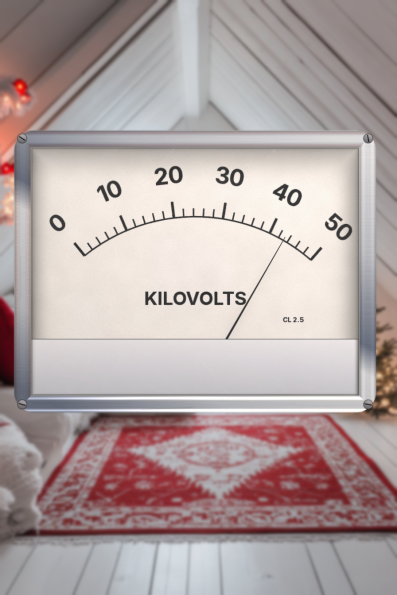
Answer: 43 kV
